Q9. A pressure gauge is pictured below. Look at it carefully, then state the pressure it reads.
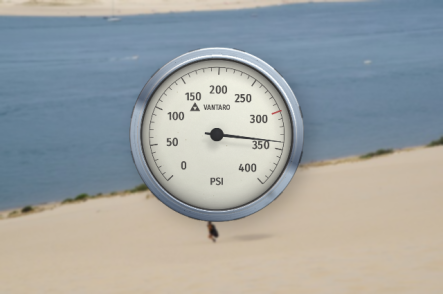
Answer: 340 psi
